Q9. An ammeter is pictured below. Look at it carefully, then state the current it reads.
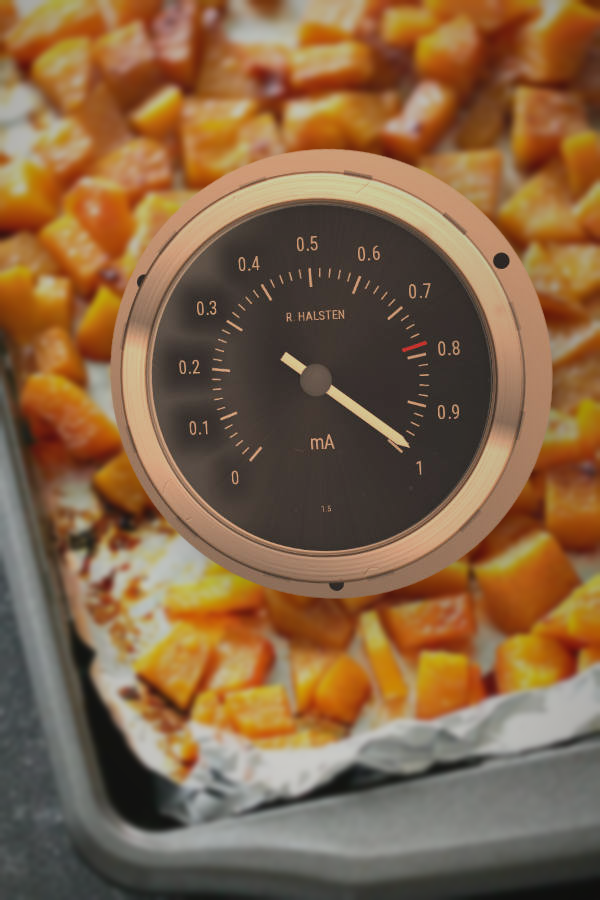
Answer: 0.98 mA
